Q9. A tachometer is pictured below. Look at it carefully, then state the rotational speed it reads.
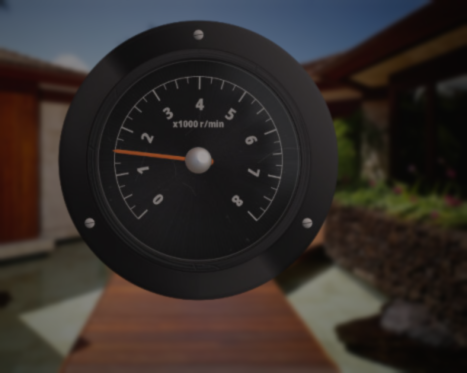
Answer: 1500 rpm
